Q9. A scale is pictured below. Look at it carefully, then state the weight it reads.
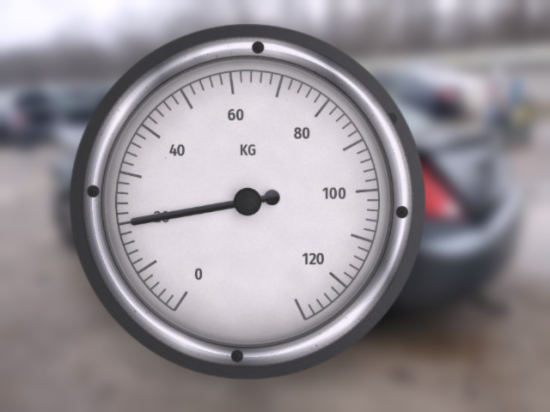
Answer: 20 kg
